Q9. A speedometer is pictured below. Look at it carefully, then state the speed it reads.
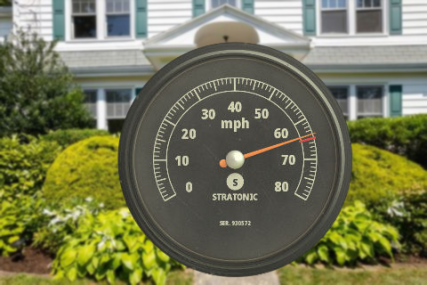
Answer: 64 mph
